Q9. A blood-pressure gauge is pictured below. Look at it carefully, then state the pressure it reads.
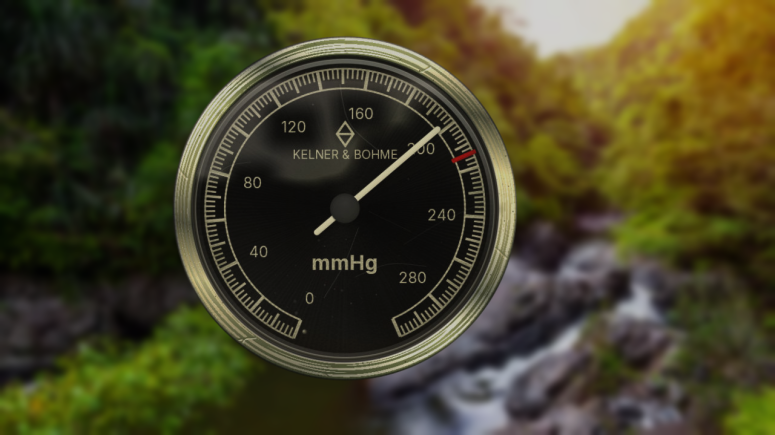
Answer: 198 mmHg
